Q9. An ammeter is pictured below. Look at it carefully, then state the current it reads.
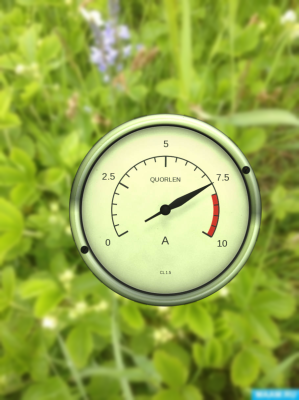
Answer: 7.5 A
